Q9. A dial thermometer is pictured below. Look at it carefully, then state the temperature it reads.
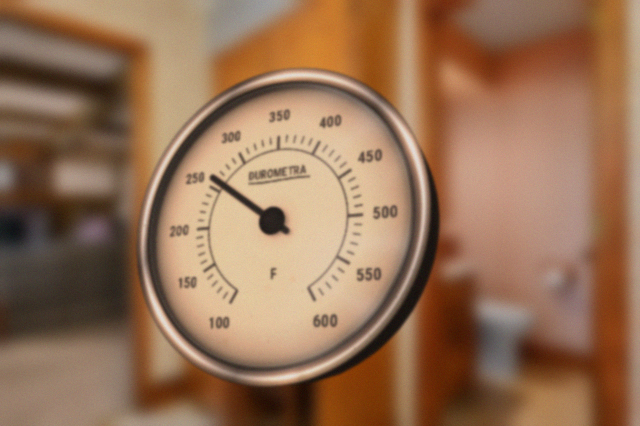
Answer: 260 °F
